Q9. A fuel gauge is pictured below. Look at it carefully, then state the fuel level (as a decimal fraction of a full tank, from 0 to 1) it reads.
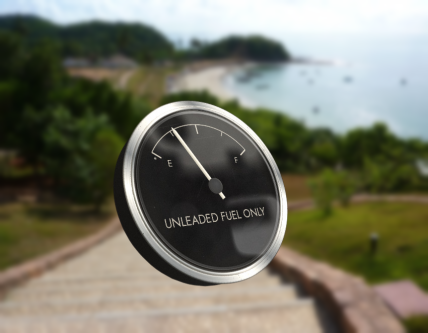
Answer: 0.25
